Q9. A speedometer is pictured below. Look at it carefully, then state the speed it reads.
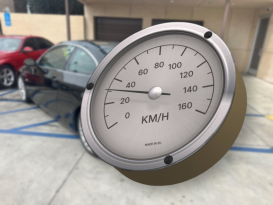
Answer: 30 km/h
